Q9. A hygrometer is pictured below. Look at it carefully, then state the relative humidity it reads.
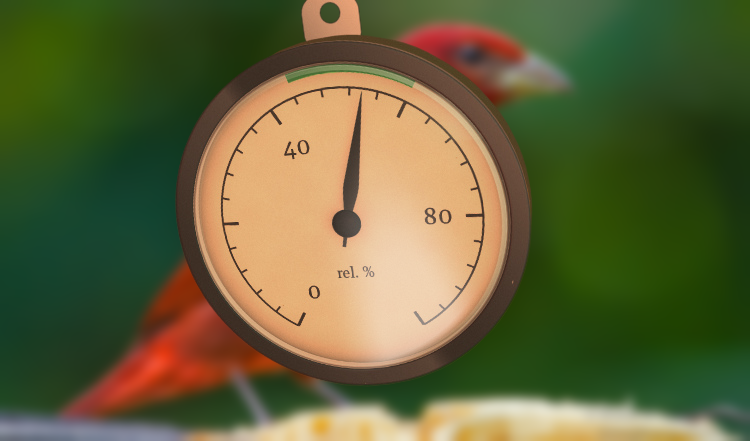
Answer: 54 %
